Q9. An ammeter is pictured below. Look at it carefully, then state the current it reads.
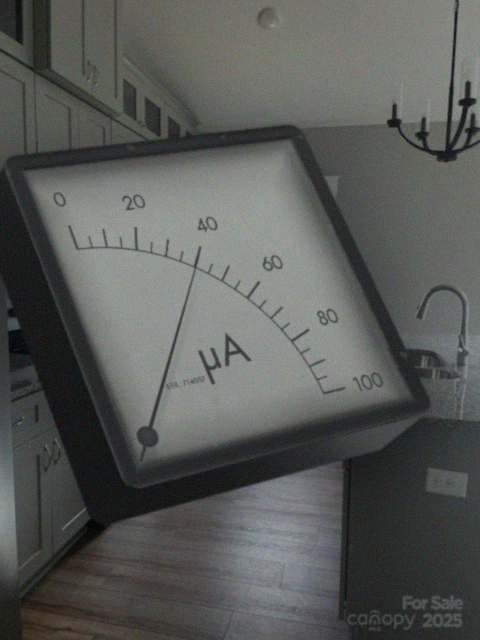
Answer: 40 µA
